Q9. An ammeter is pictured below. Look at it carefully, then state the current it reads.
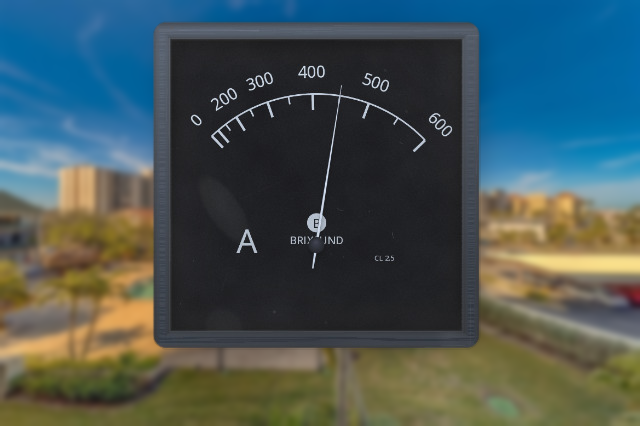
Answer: 450 A
